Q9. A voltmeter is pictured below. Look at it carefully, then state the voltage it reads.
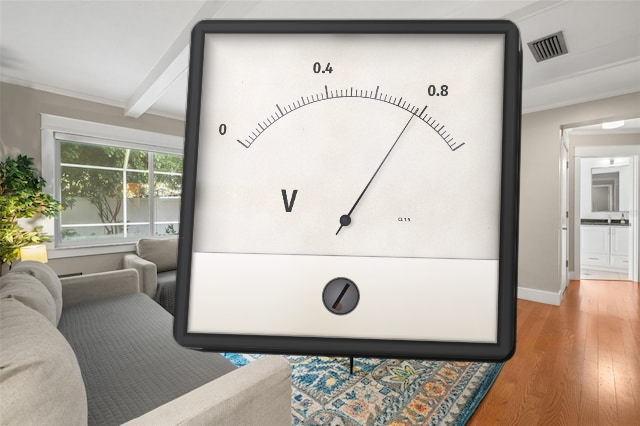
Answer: 0.78 V
